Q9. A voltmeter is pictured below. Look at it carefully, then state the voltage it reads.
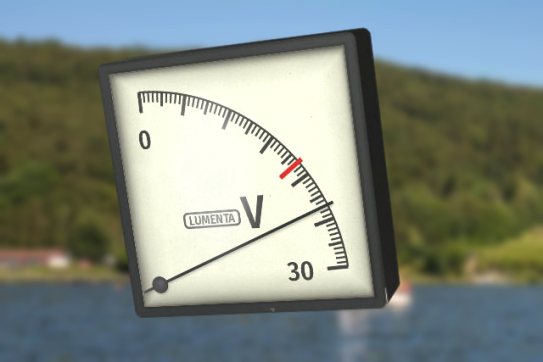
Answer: 23.5 V
